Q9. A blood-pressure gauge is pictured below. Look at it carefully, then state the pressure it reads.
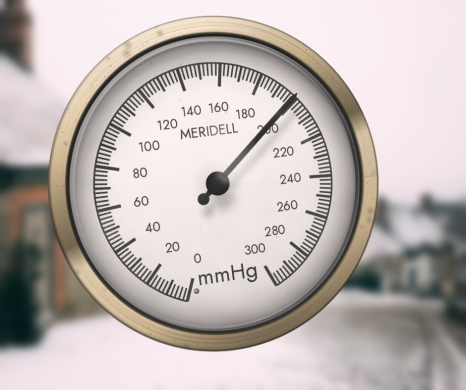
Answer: 198 mmHg
